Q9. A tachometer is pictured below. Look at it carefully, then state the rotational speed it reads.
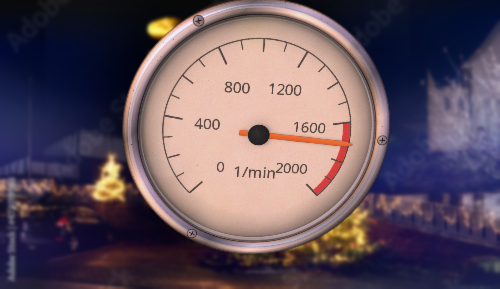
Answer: 1700 rpm
